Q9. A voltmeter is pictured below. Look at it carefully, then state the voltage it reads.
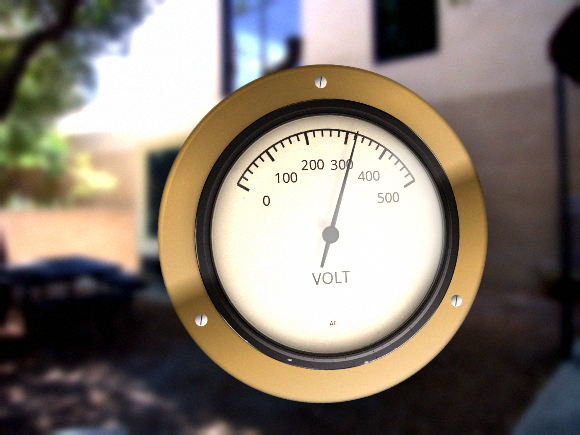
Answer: 320 V
